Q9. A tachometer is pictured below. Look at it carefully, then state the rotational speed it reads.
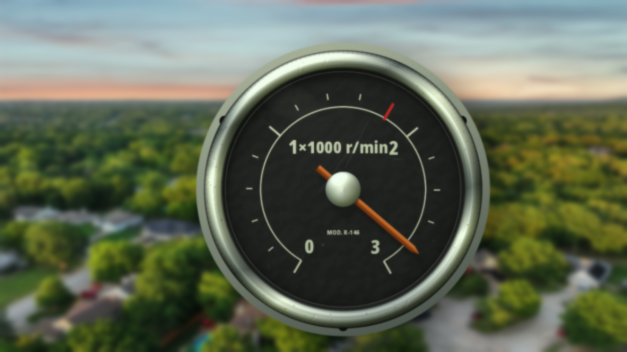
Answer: 2800 rpm
